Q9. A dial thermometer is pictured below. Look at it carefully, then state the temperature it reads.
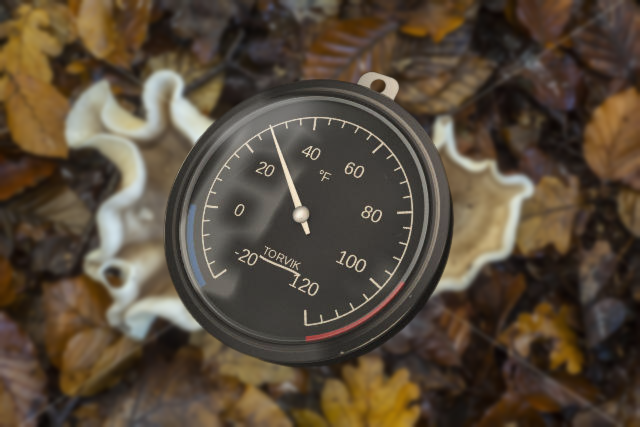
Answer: 28 °F
